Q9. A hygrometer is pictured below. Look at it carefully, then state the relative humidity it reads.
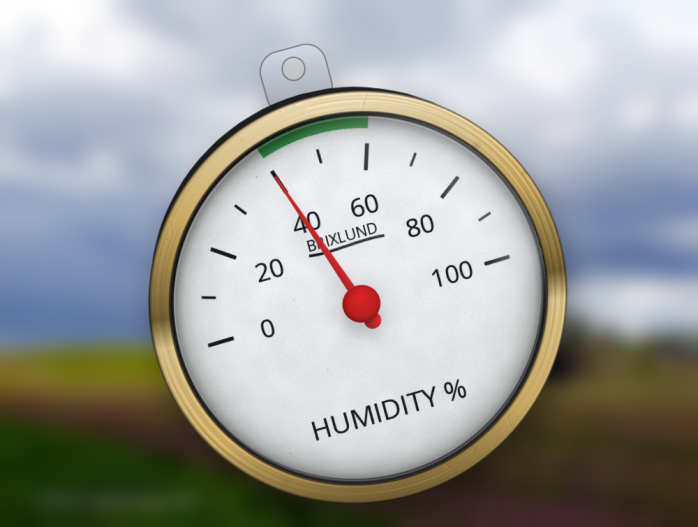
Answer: 40 %
